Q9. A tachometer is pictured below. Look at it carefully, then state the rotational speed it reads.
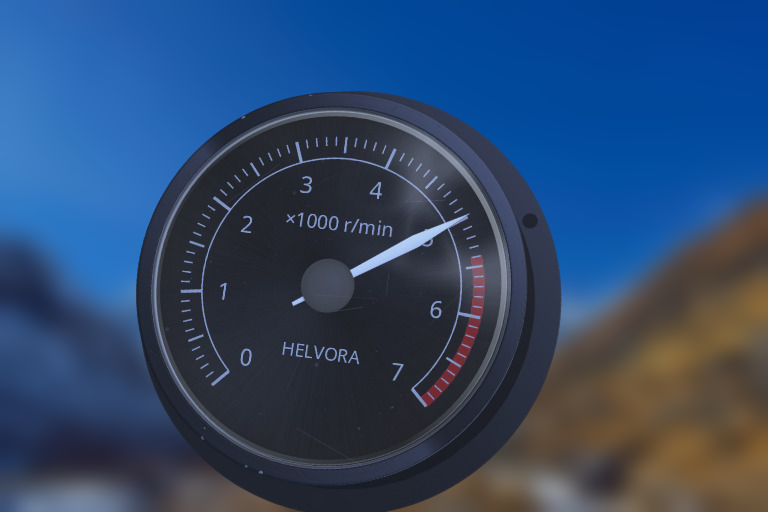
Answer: 5000 rpm
